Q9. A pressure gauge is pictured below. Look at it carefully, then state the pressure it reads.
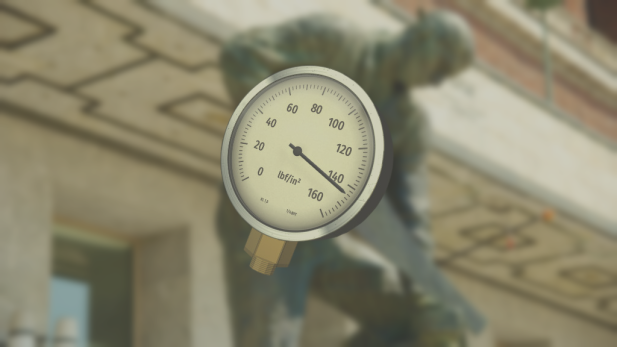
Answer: 144 psi
